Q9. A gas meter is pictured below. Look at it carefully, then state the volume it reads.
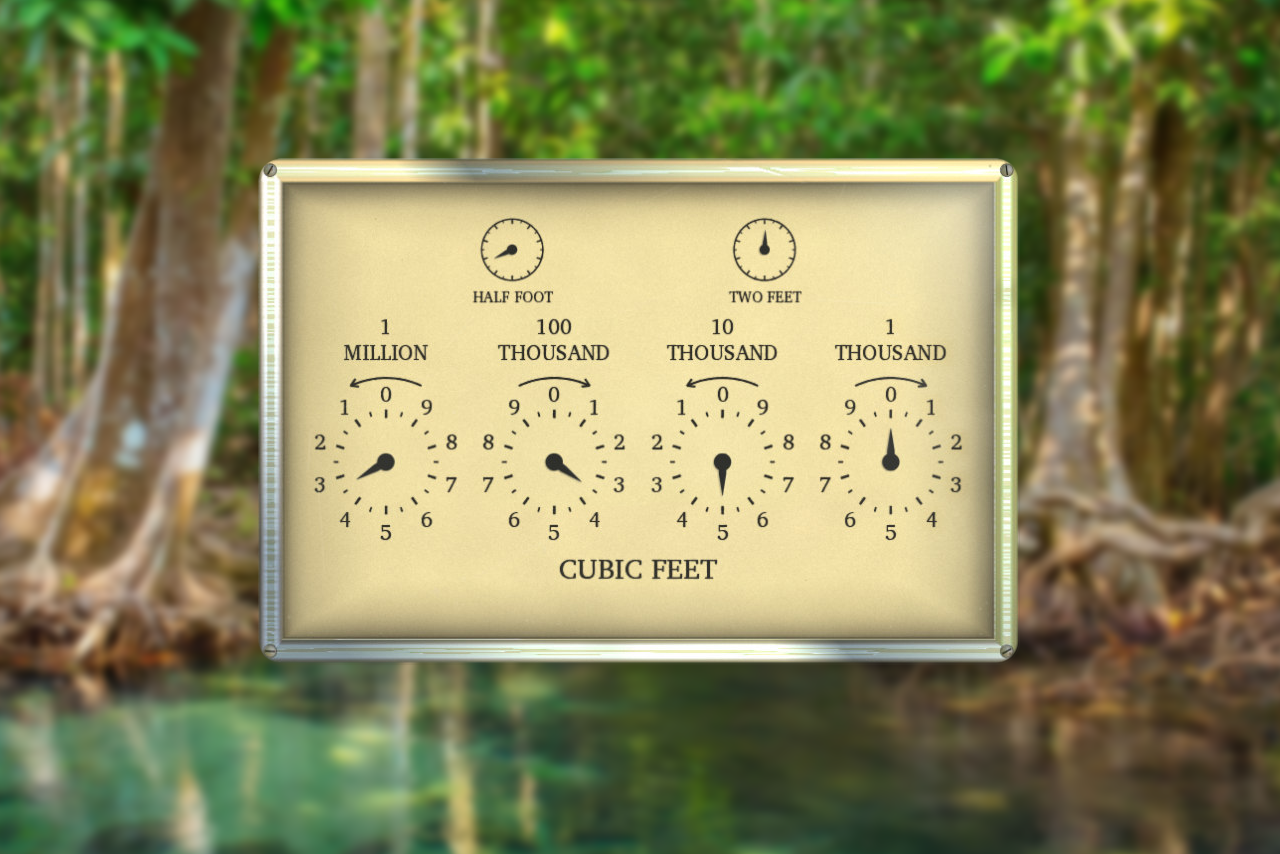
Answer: 335000 ft³
